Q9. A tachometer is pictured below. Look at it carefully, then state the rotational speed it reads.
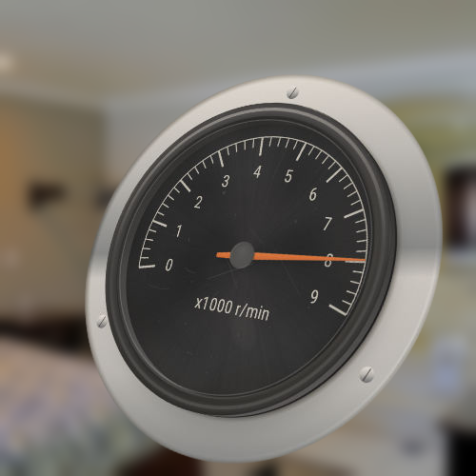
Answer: 8000 rpm
